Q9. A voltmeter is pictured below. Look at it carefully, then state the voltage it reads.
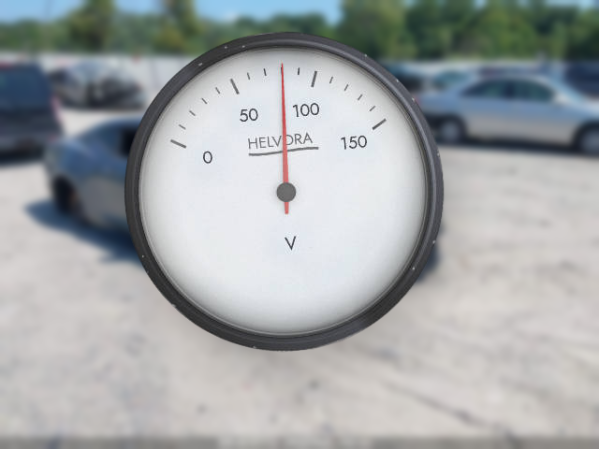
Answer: 80 V
